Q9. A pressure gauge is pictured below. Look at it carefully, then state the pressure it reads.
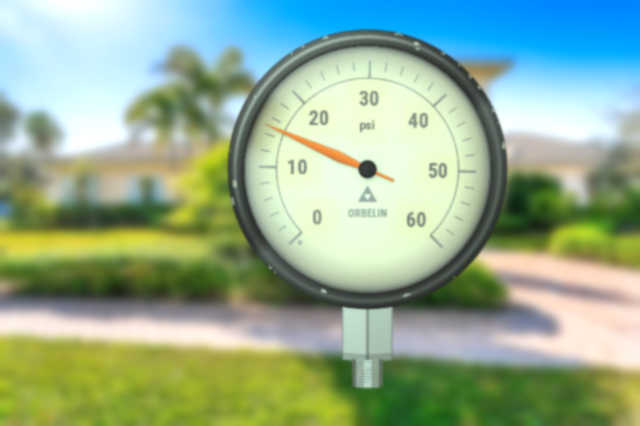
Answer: 15 psi
